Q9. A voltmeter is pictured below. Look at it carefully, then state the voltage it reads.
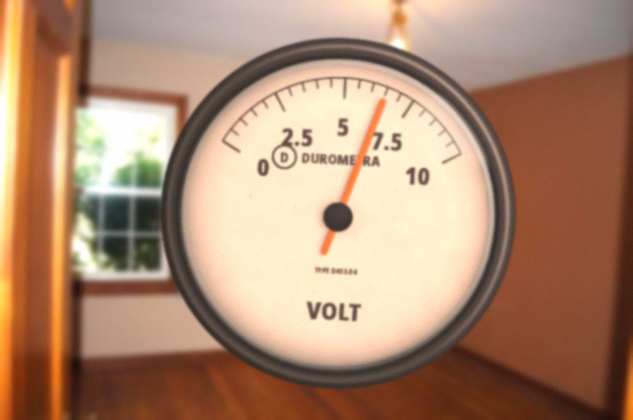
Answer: 6.5 V
